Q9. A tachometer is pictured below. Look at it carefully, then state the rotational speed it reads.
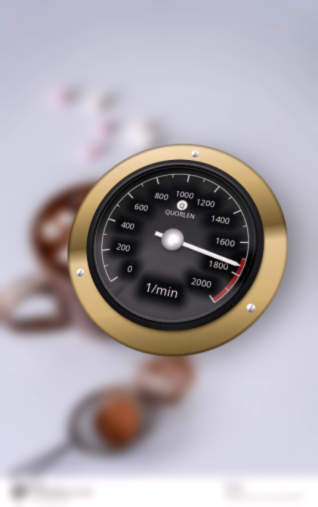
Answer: 1750 rpm
